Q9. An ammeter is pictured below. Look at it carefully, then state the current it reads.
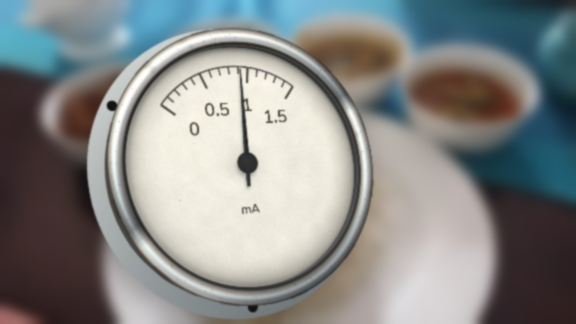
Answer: 0.9 mA
